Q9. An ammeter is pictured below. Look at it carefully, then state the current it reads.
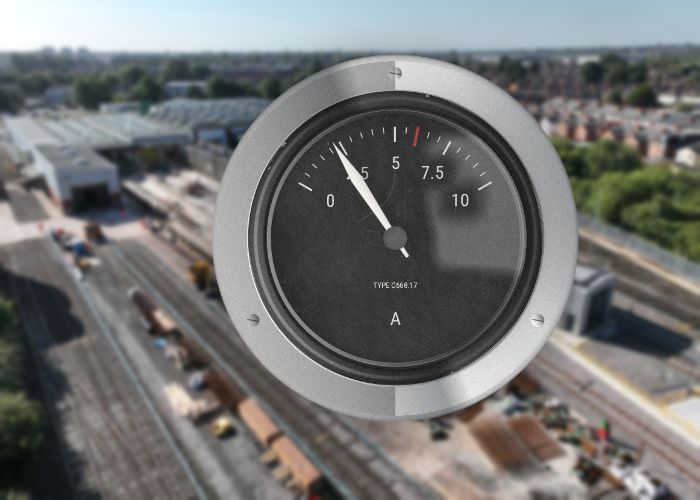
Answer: 2.25 A
